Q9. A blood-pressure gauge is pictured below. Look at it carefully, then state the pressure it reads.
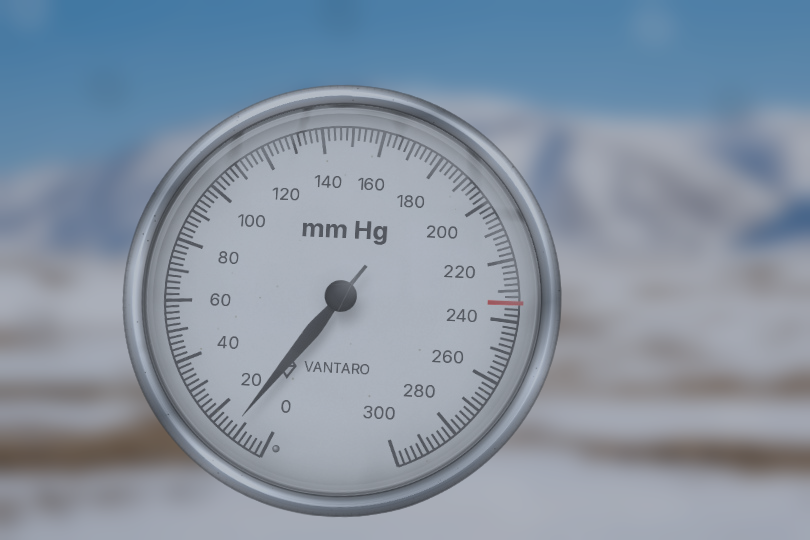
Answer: 12 mmHg
